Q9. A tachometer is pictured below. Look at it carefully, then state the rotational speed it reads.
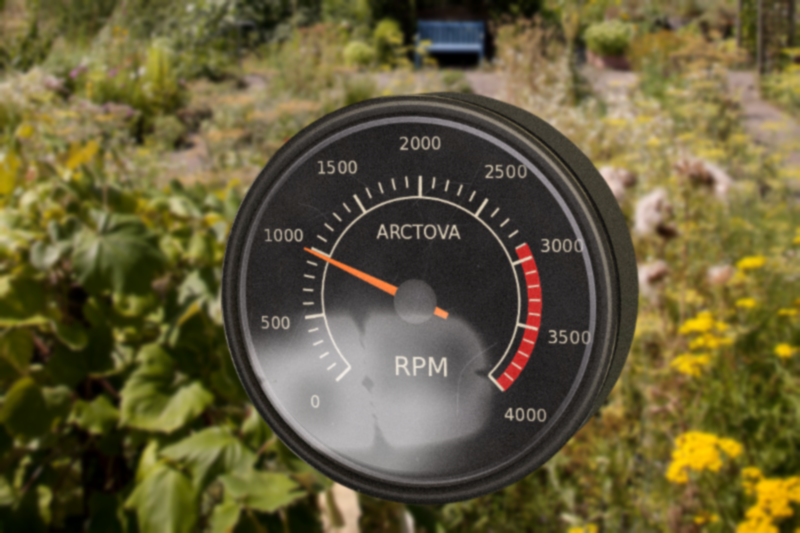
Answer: 1000 rpm
